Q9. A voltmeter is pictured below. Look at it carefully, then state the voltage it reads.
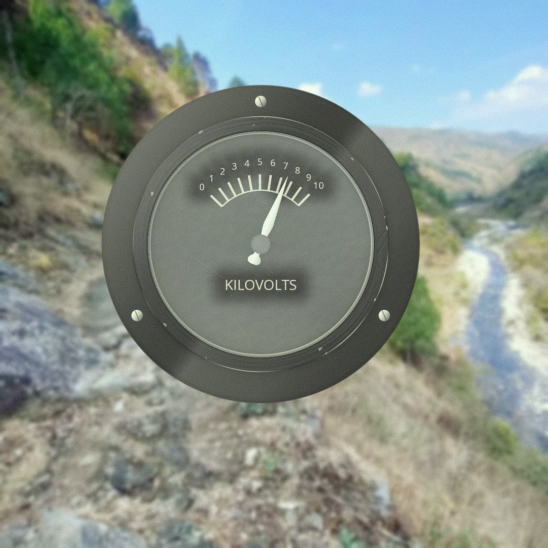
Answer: 7.5 kV
